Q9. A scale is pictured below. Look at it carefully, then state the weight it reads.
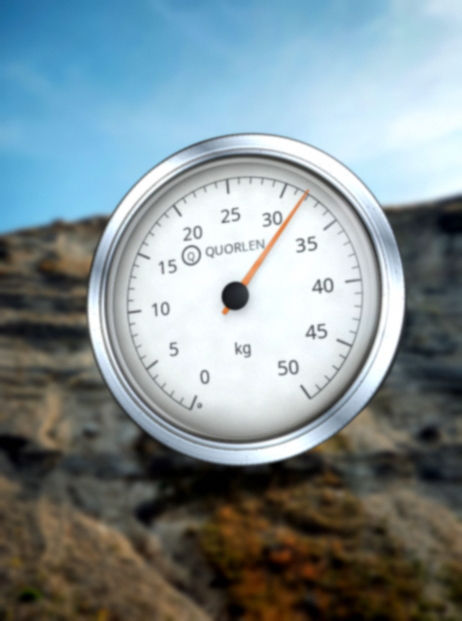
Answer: 32 kg
